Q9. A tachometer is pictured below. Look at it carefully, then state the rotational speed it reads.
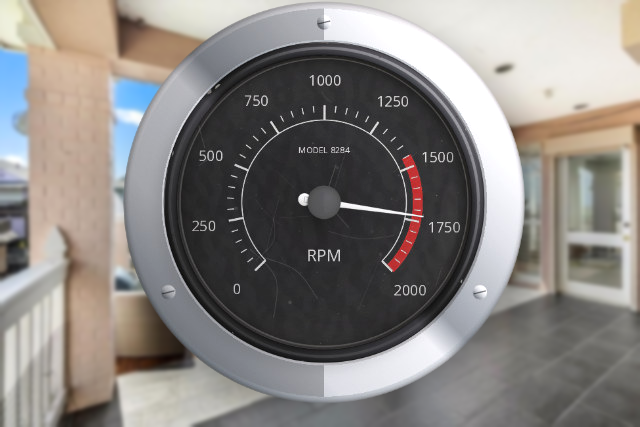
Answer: 1725 rpm
